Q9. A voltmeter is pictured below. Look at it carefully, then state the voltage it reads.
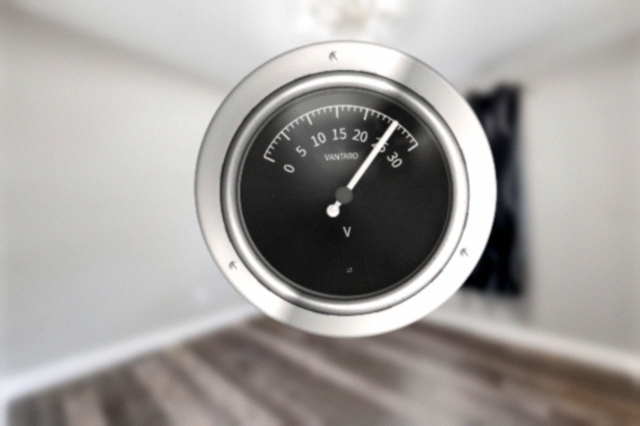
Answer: 25 V
